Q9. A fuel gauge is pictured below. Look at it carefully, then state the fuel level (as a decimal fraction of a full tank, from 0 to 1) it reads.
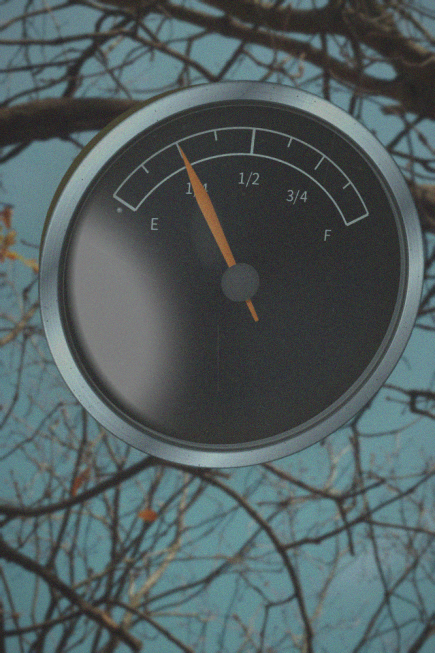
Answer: 0.25
